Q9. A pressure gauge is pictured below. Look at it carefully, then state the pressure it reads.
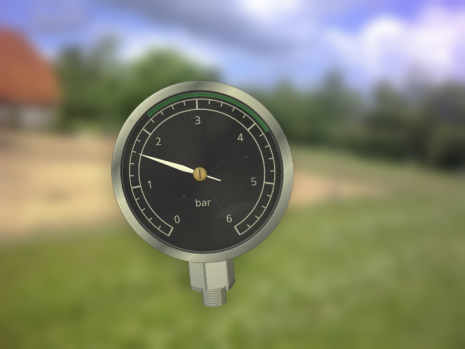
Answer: 1.6 bar
